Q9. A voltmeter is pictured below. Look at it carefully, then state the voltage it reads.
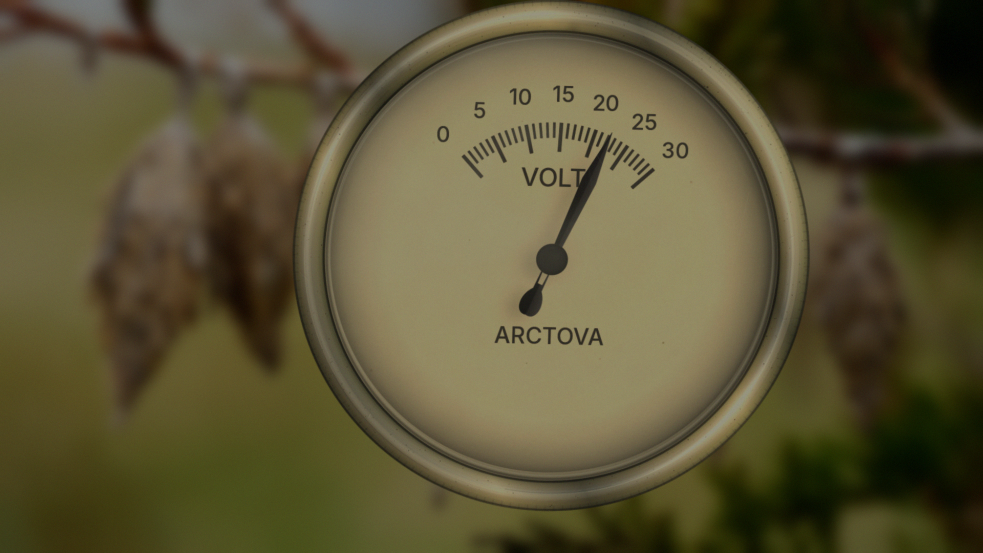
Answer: 22 V
